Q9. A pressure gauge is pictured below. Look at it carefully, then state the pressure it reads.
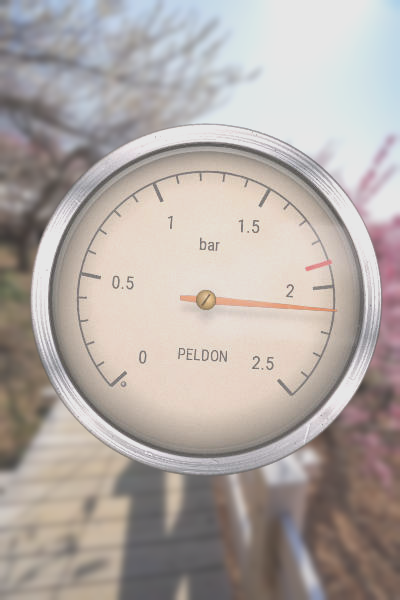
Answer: 2.1 bar
